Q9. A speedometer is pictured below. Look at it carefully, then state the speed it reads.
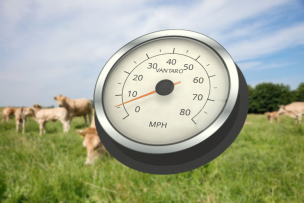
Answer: 5 mph
